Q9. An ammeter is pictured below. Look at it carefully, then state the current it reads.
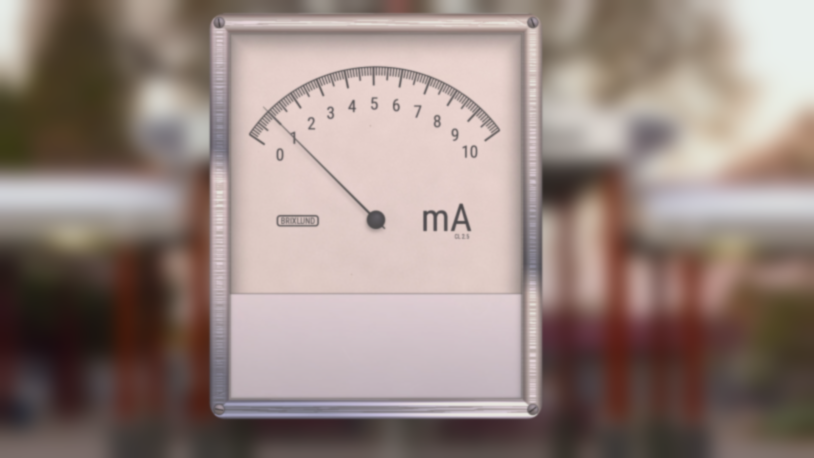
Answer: 1 mA
